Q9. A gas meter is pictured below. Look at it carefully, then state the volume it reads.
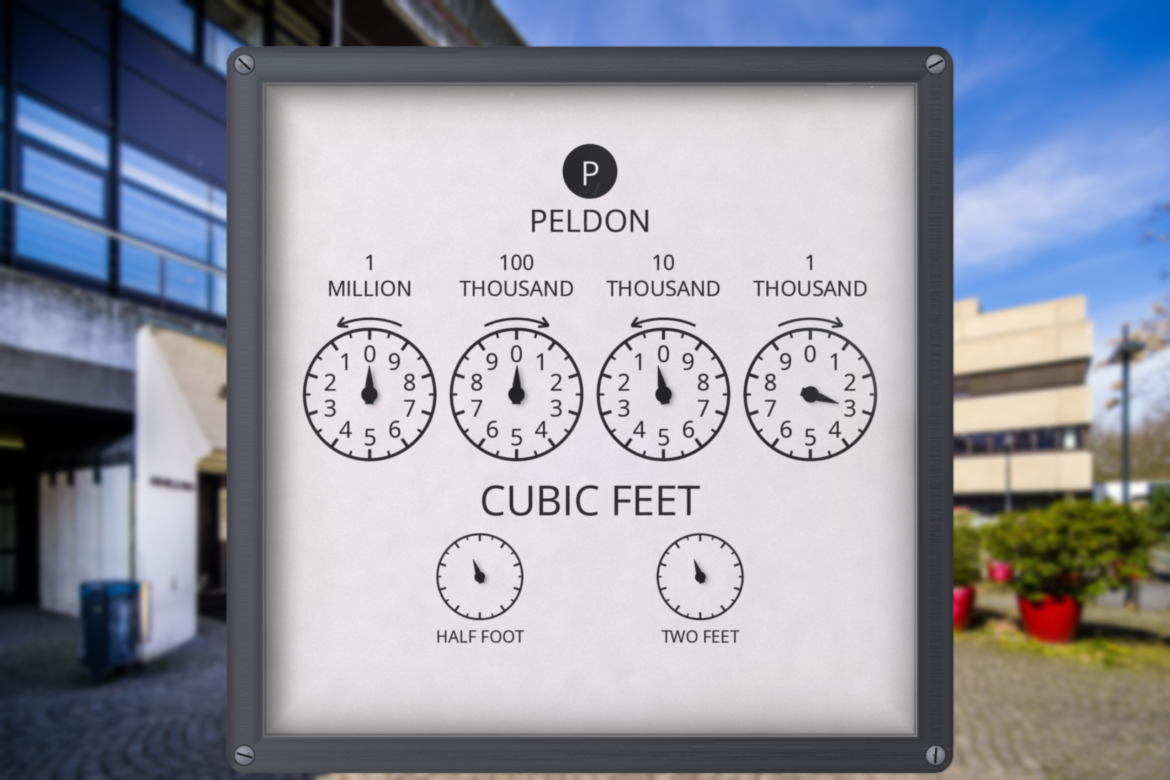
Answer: 300 ft³
